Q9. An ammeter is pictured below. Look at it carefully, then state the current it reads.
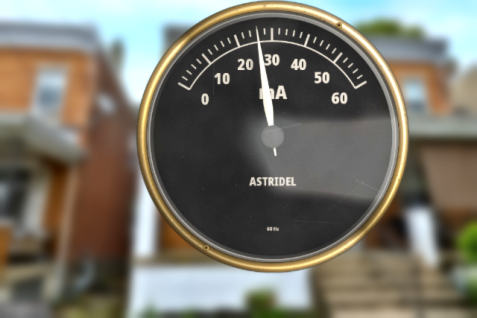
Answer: 26 mA
